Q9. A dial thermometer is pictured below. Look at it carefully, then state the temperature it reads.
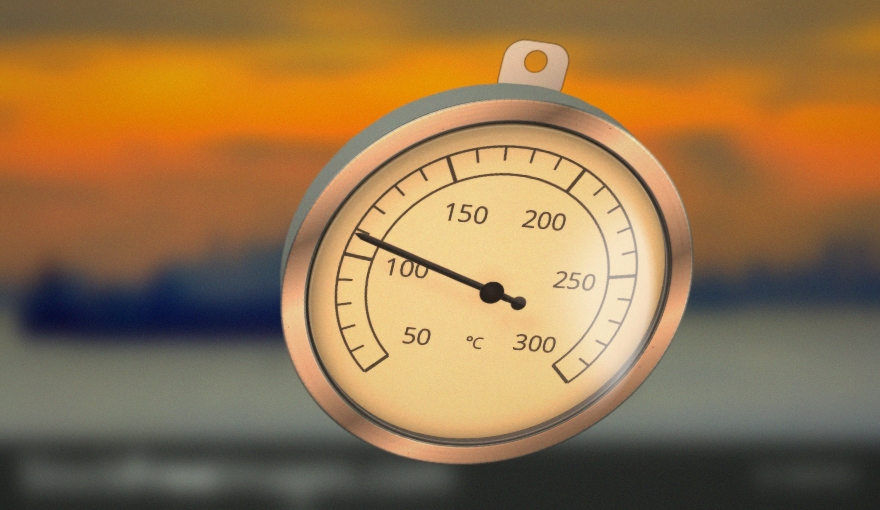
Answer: 110 °C
